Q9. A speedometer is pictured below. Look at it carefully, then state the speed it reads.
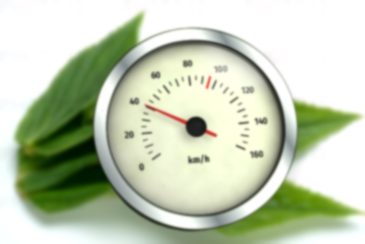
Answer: 40 km/h
